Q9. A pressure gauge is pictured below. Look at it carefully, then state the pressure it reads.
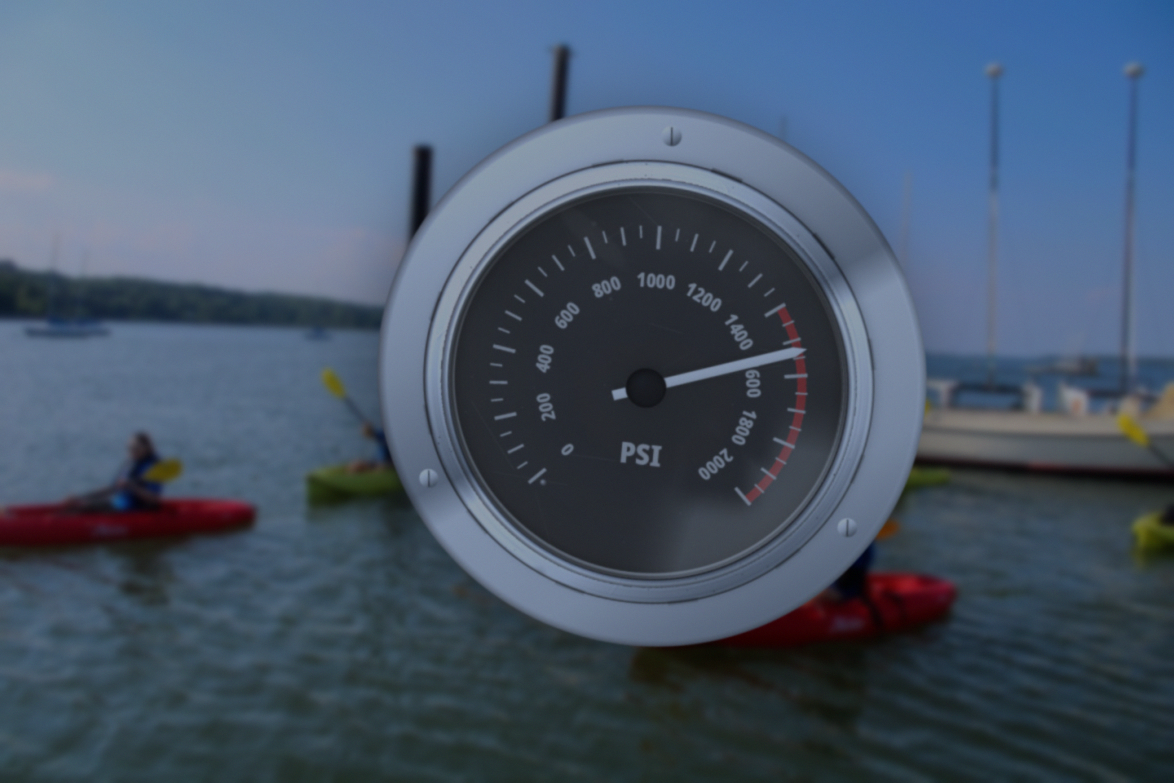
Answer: 1525 psi
